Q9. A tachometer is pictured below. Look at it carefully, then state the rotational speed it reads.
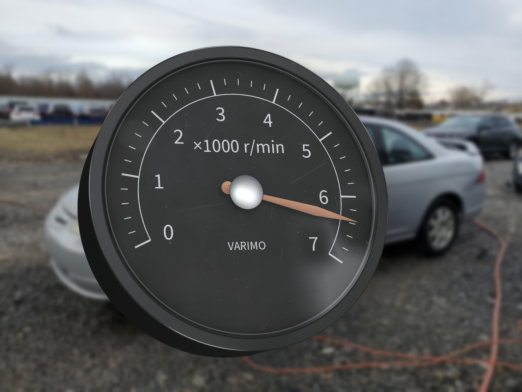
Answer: 6400 rpm
